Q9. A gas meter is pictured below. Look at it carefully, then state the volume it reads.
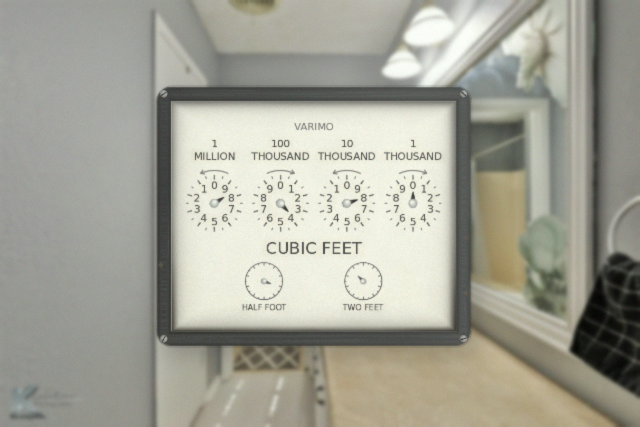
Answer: 838000 ft³
